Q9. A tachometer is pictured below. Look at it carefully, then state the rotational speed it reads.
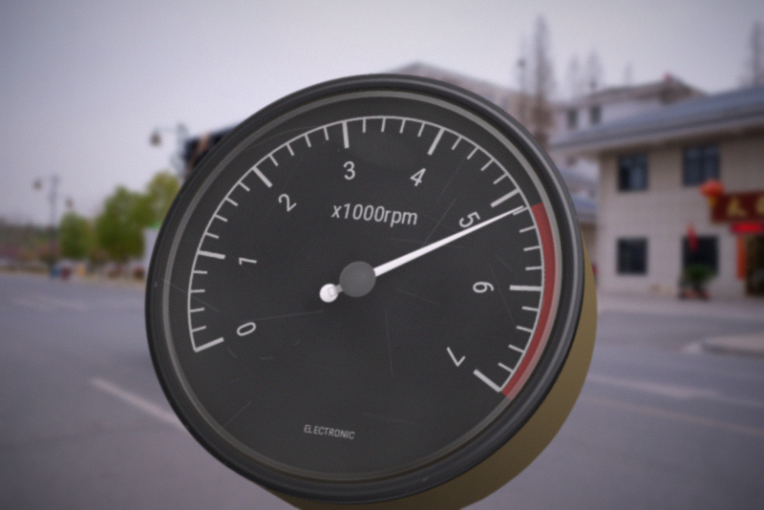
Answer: 5200 rpm
